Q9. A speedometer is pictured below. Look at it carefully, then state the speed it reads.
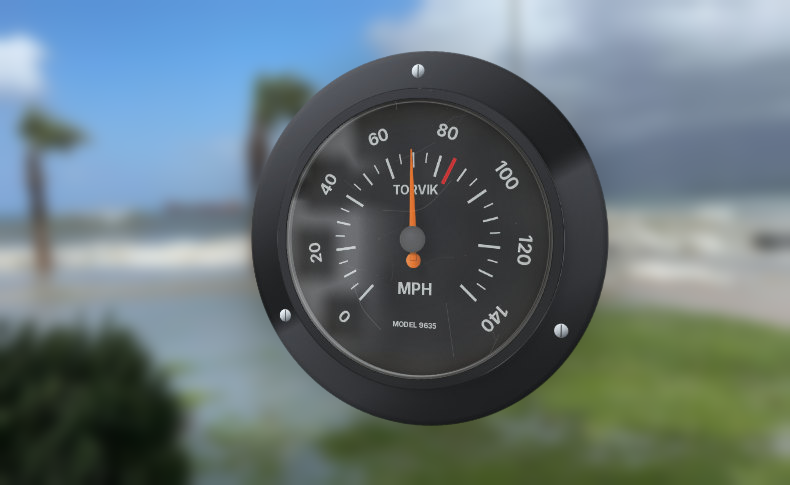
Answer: 70 mph
